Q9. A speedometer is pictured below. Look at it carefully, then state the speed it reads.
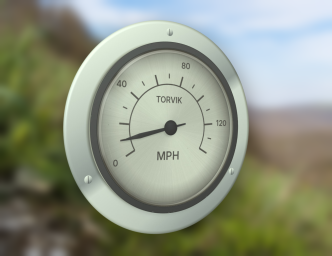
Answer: 10 mph
